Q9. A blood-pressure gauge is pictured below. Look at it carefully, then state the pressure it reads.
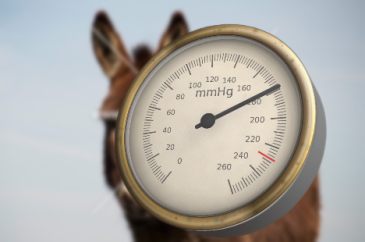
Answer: 180 mmHg
